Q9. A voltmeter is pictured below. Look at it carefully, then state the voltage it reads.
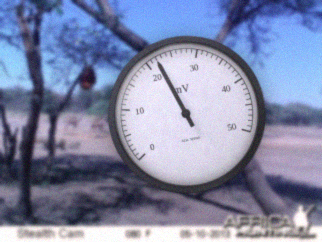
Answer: 22 mV
